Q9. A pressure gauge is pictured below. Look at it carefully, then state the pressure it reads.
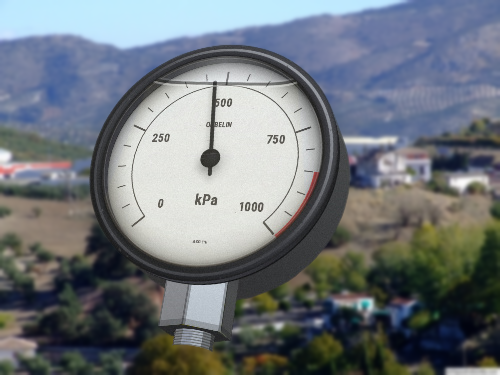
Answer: 475 kPa
